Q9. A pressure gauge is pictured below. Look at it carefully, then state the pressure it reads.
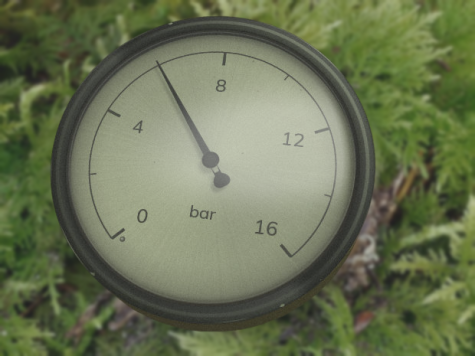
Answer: 6 bar
